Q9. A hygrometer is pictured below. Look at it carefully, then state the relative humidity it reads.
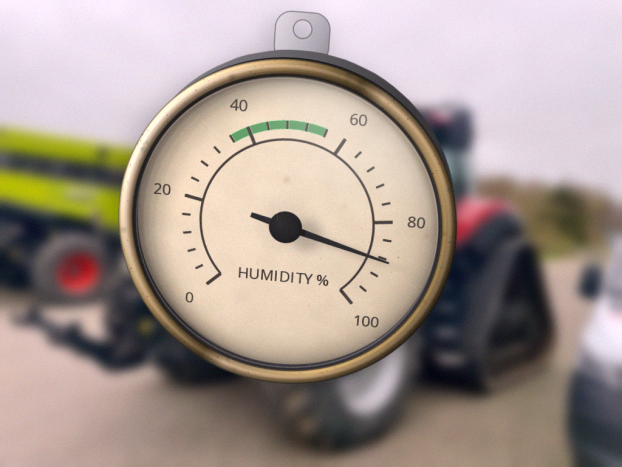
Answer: 88 %
